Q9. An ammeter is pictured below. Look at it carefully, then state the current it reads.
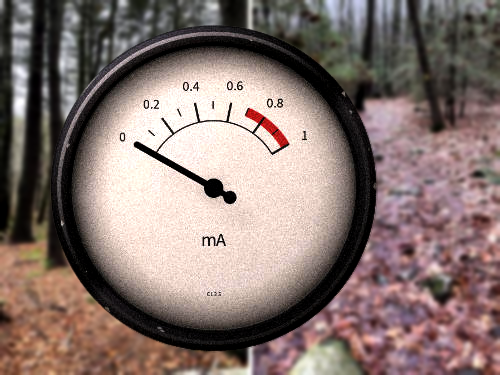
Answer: 0 mA
